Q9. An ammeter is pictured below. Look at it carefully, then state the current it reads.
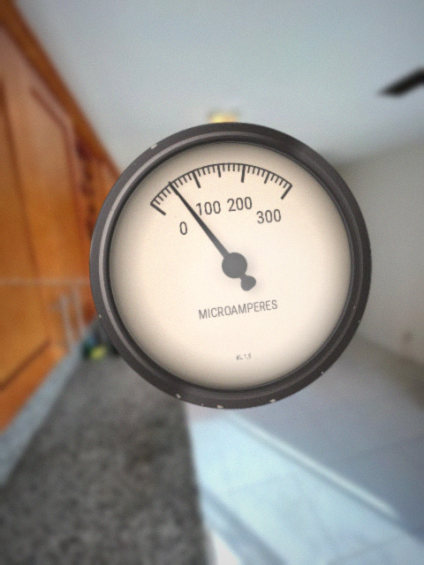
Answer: 50 µA
